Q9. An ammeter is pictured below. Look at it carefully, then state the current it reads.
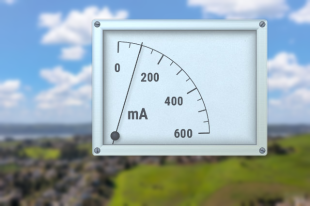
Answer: 100 mA
